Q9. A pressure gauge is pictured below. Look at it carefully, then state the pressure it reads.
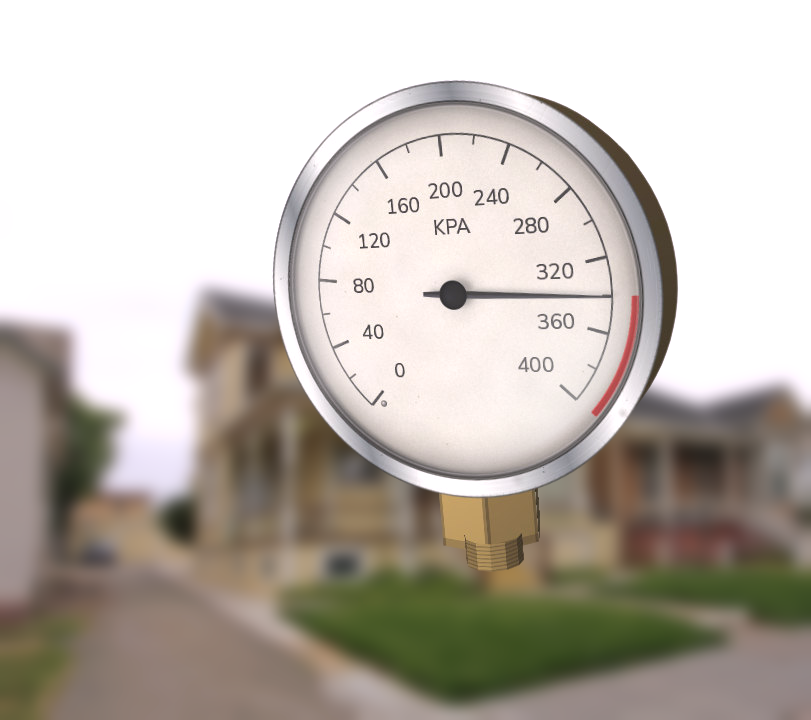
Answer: 340 kPa
